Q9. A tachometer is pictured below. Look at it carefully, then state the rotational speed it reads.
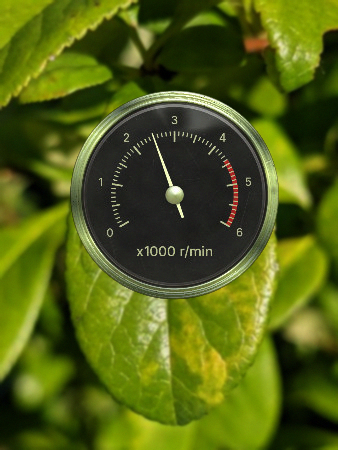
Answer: 2500 rpm
